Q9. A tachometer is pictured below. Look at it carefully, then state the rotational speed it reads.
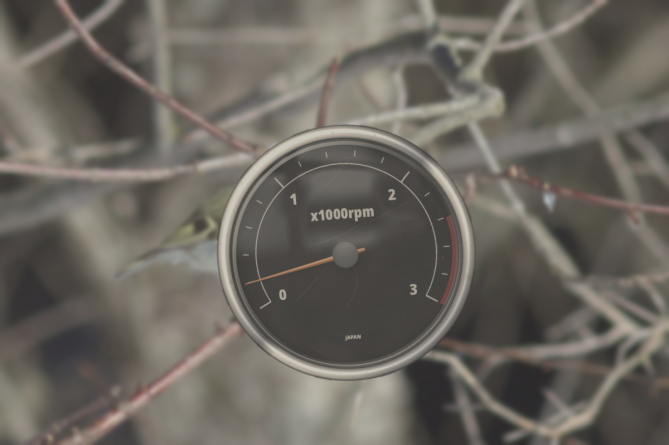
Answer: 200 rpm
